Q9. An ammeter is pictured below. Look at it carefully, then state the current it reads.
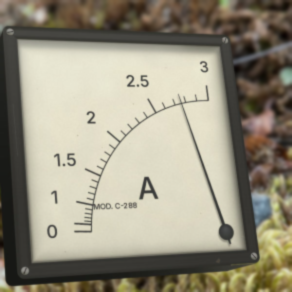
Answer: 2.75 A
